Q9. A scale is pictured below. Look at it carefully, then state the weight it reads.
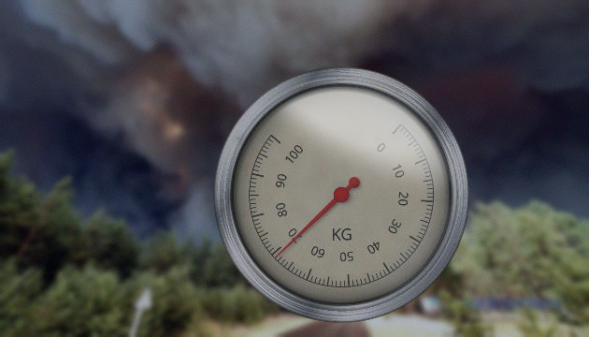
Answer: 69 kg
